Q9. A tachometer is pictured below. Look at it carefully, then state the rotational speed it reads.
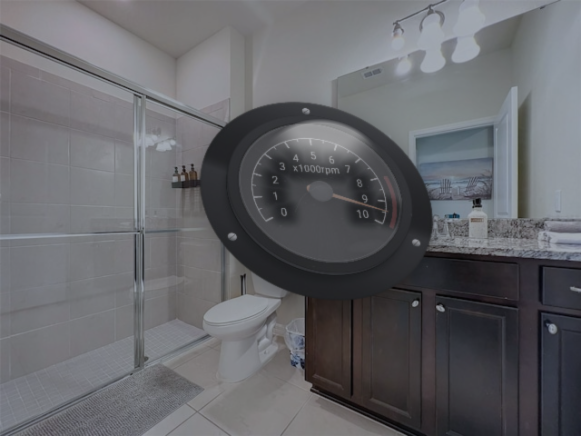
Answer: 9500 rpm
